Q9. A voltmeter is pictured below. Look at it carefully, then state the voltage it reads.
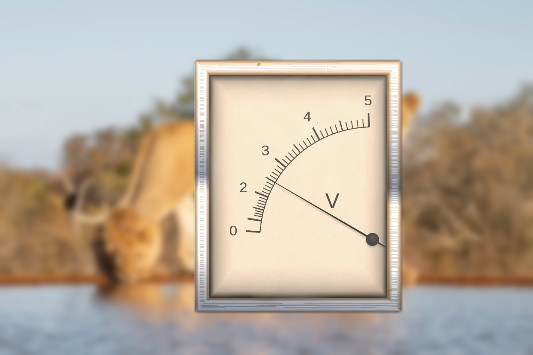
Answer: 2.5 V
